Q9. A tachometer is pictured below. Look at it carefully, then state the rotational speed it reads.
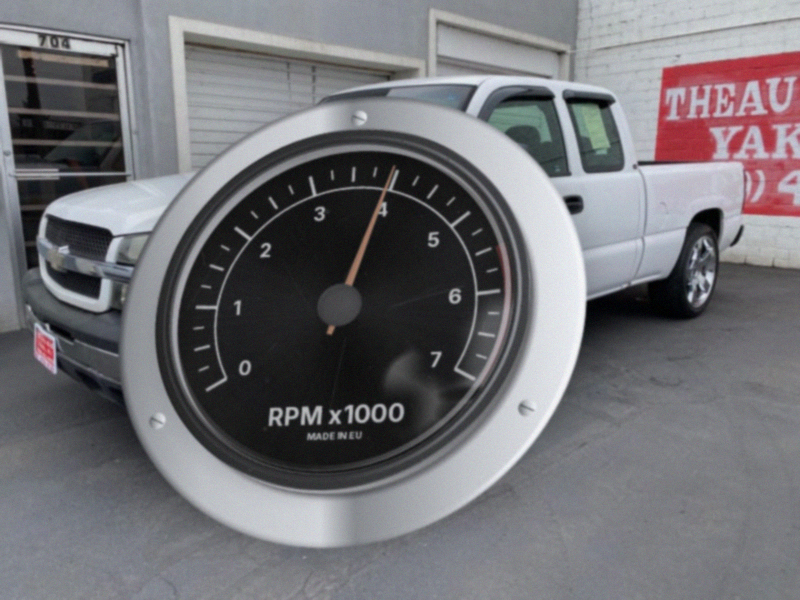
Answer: 4000 rpm
